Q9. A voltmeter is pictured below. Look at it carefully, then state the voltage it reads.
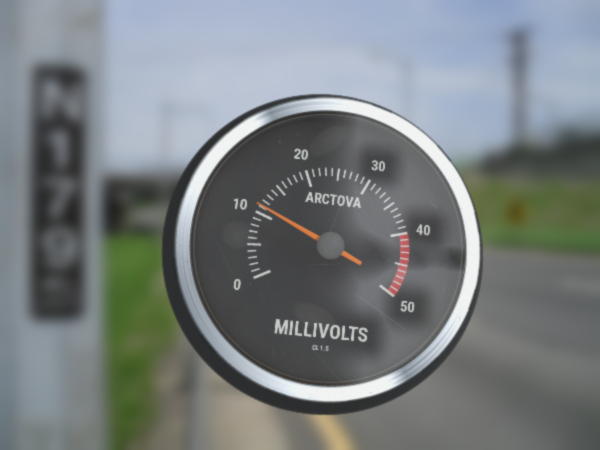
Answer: 11 mV
